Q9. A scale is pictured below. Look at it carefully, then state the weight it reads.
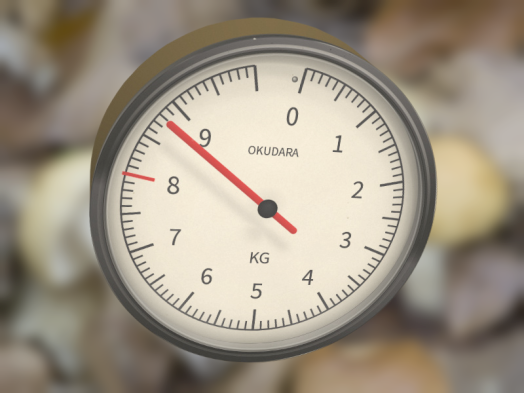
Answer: 8.8 kg
